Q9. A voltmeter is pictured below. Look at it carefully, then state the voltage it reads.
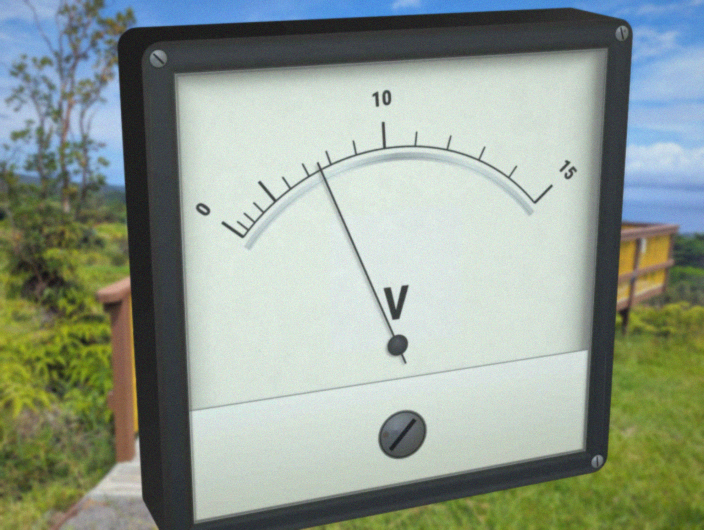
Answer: 7.5 V
